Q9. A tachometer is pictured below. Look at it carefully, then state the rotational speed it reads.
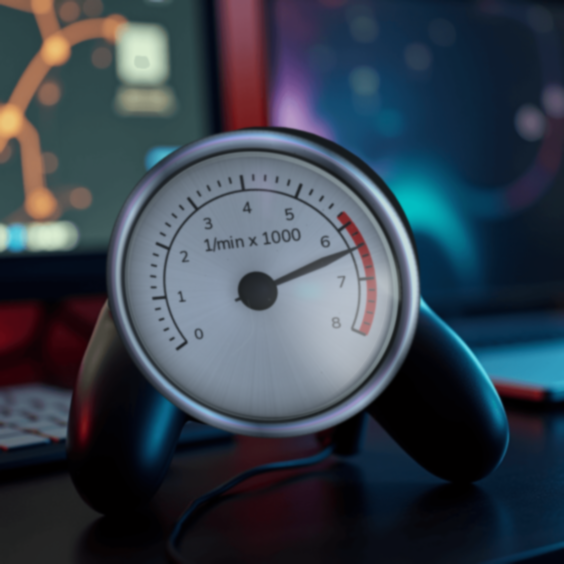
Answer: 6400 rpm
